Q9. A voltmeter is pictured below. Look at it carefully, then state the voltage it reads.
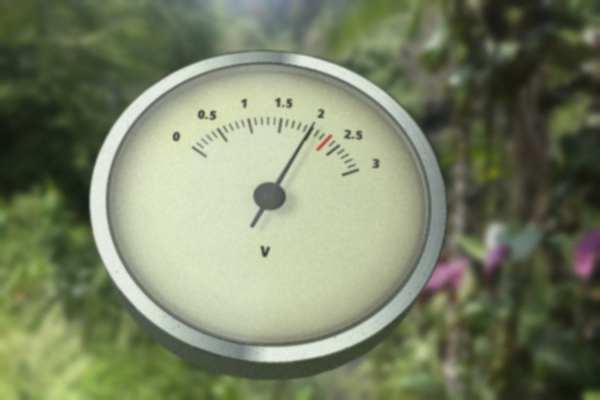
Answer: 2 V
